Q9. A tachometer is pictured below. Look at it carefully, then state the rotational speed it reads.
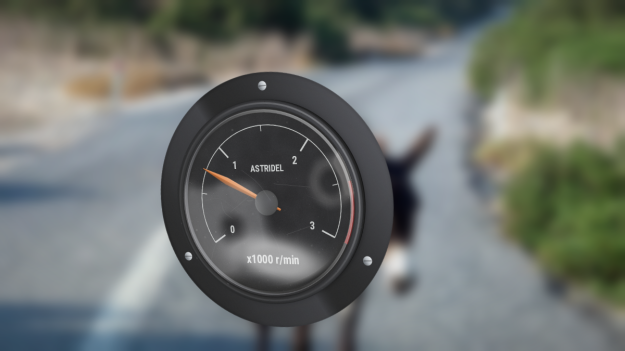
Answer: 750 rpm
